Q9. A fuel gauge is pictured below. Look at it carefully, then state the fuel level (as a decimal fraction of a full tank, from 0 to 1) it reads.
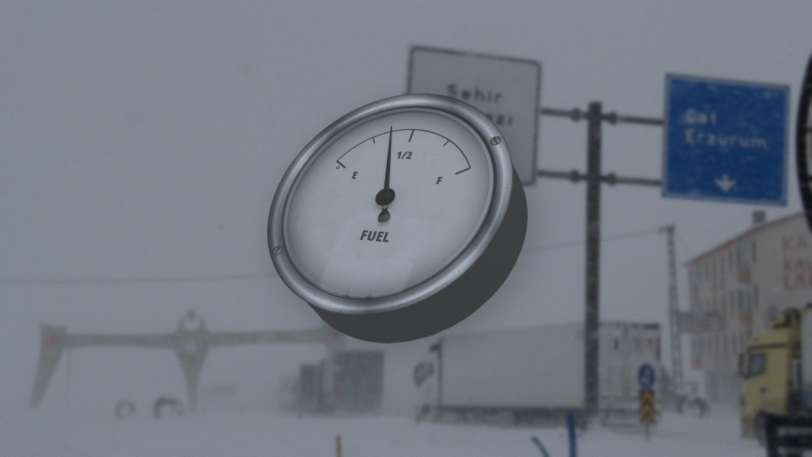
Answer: 0.375
